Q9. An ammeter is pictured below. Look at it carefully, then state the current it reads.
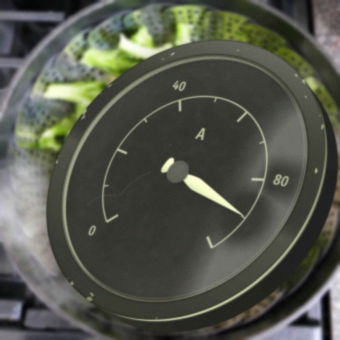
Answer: 90 A
